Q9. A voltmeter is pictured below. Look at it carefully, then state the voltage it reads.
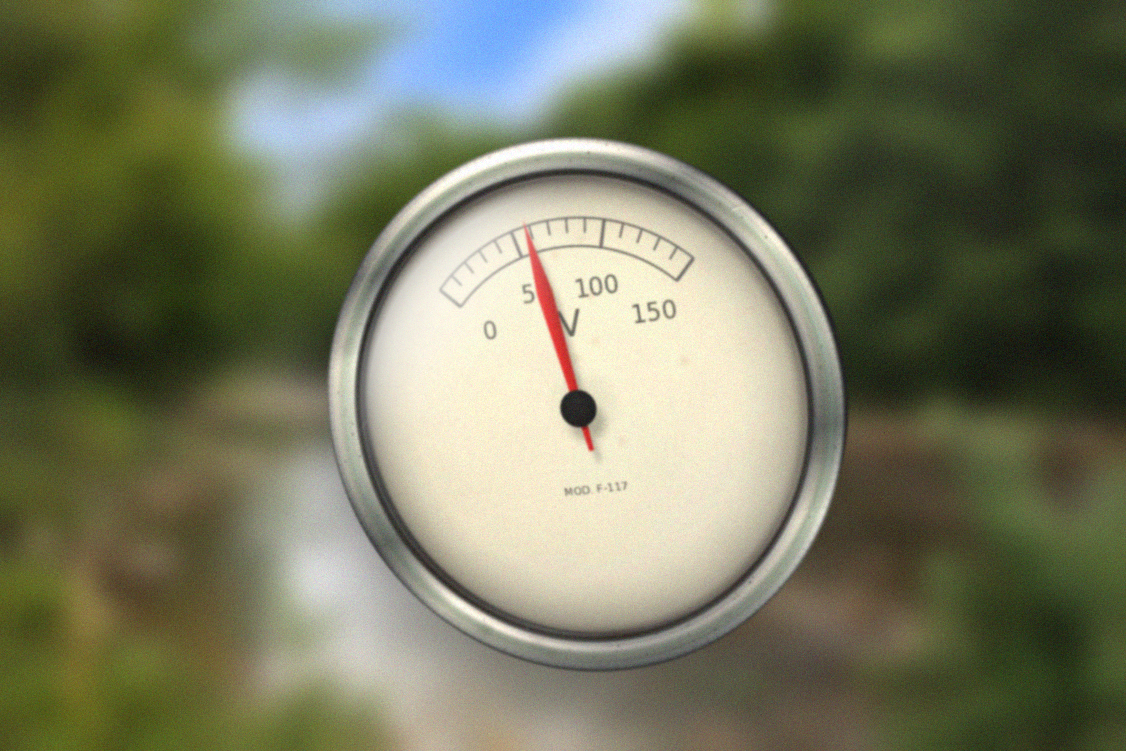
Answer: 60 V
